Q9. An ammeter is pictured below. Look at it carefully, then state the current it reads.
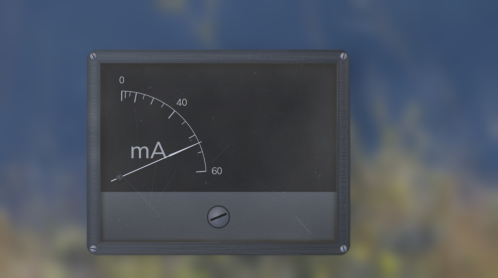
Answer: 52.5 mA
